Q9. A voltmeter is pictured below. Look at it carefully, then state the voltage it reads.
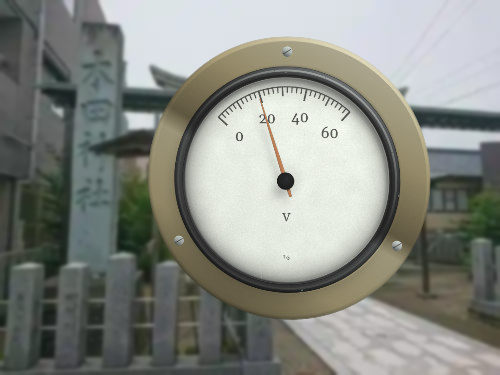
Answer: 20 V
